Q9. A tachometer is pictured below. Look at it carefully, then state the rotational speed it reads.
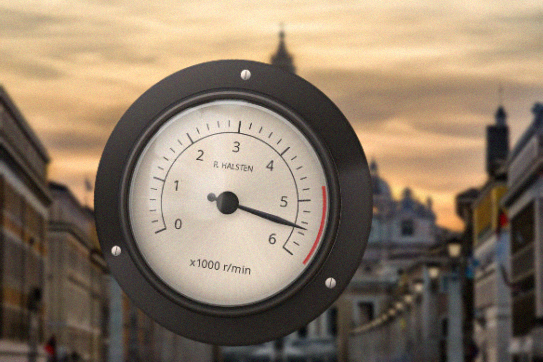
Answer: 5500 rpm
